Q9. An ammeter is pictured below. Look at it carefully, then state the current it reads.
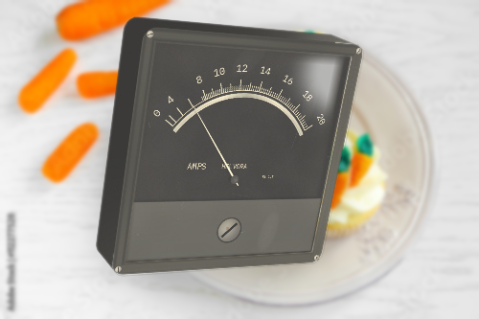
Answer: 6 A
